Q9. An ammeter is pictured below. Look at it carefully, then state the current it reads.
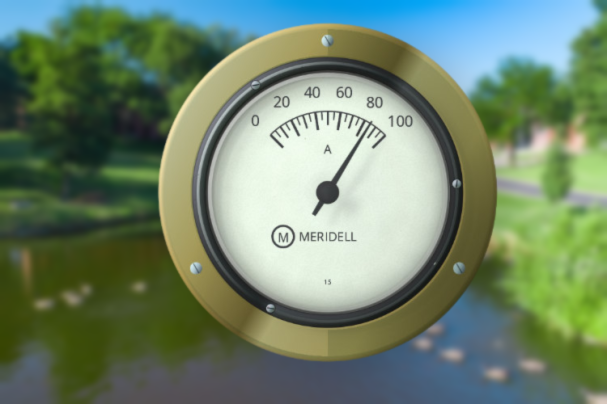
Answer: 85 A
